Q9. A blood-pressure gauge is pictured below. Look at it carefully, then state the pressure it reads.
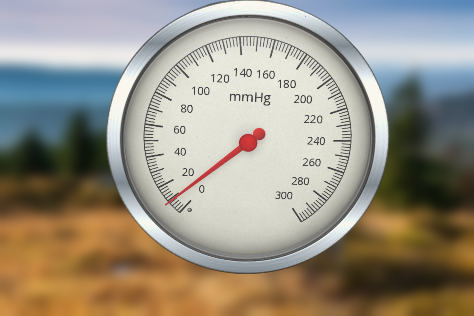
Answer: 10 mmHg
